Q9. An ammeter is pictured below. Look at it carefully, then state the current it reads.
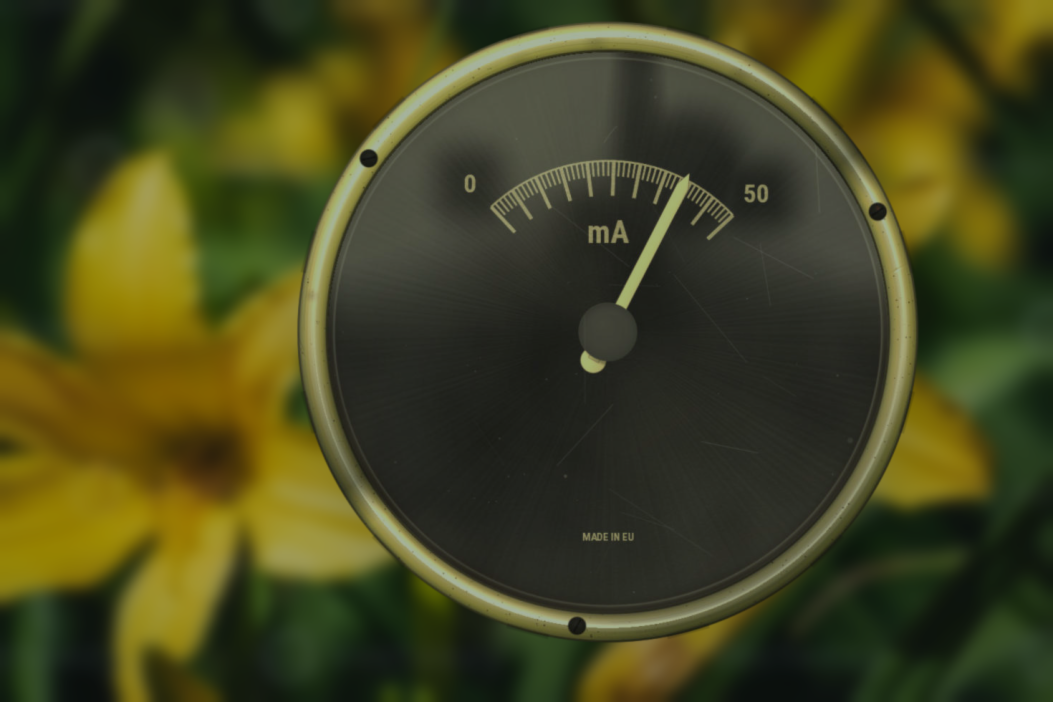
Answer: 39 mA
